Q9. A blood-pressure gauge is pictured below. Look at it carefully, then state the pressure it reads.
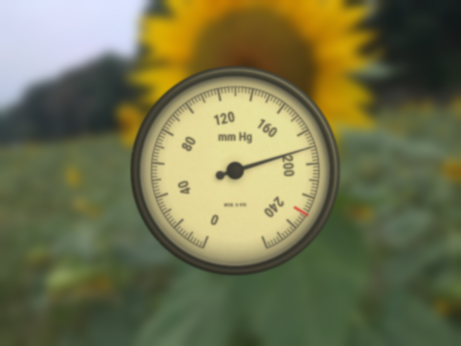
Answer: 190 mmHg
